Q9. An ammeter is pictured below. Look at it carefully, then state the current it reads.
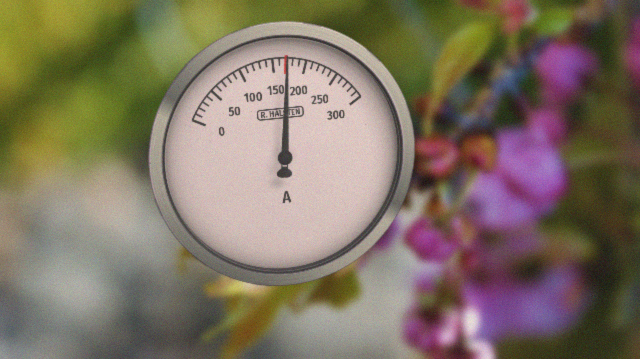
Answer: 170 A
